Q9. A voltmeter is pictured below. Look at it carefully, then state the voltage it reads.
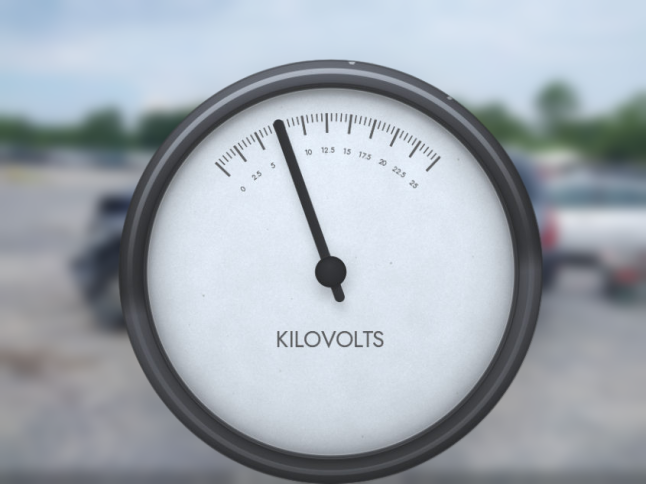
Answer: 7.5 kV
